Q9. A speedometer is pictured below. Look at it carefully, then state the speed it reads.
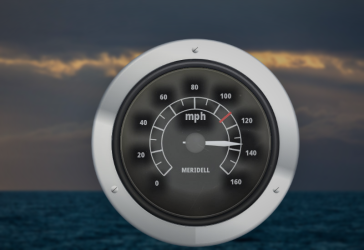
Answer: 135 mph
